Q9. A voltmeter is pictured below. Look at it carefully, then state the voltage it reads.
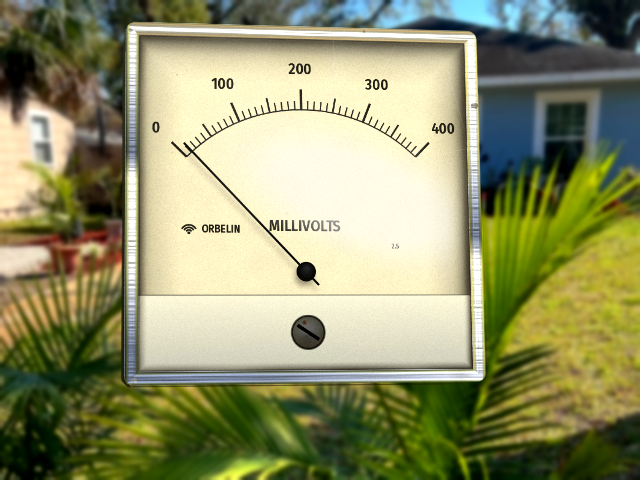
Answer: 10 mV
